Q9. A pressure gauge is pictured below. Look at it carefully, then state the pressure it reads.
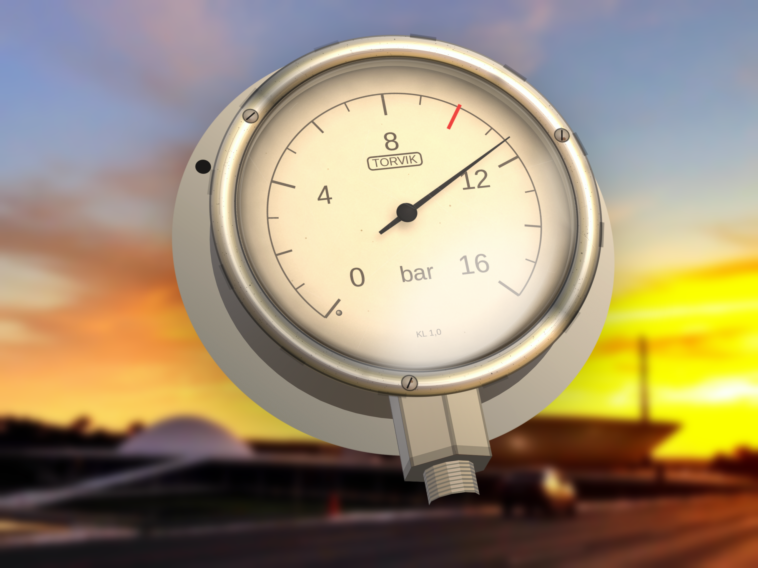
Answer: 11.5 bar
